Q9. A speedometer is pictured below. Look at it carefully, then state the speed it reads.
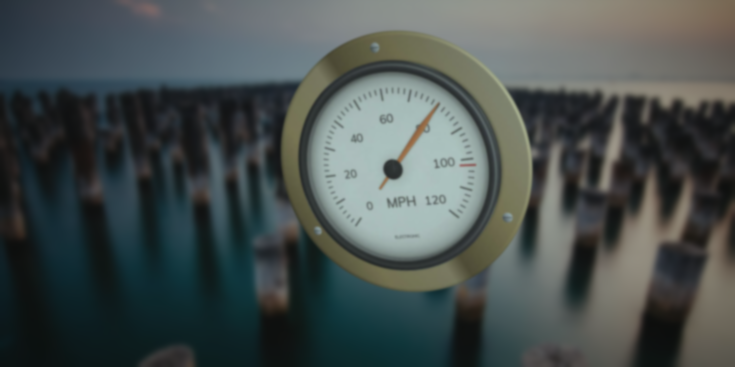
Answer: 80 mph
